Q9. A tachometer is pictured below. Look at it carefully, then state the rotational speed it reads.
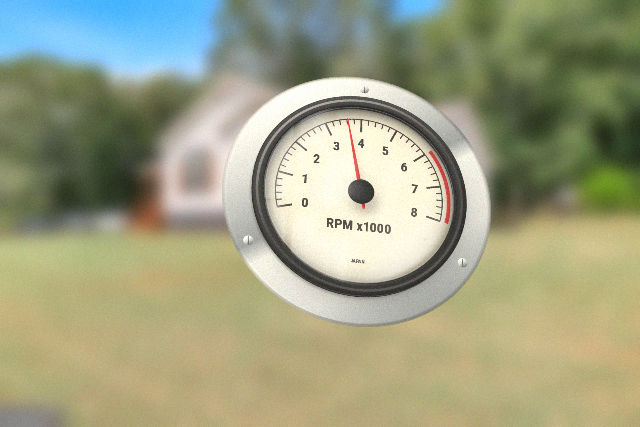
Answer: 3600 rpm
